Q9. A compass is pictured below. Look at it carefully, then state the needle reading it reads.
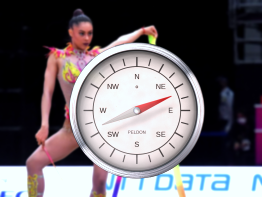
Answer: 67.5 °
